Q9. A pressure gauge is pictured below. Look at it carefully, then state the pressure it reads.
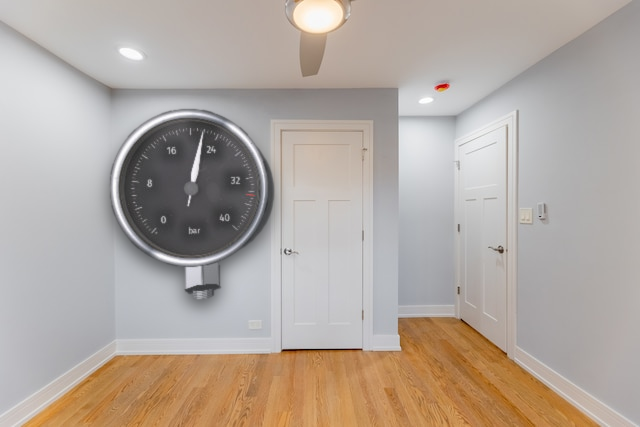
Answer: 22 bar
